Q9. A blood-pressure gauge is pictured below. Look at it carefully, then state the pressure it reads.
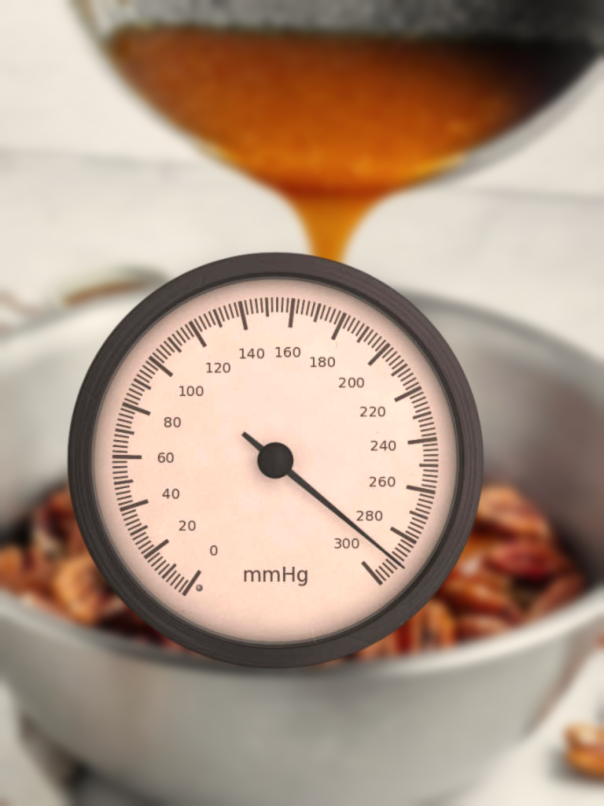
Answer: 290 mmHg
